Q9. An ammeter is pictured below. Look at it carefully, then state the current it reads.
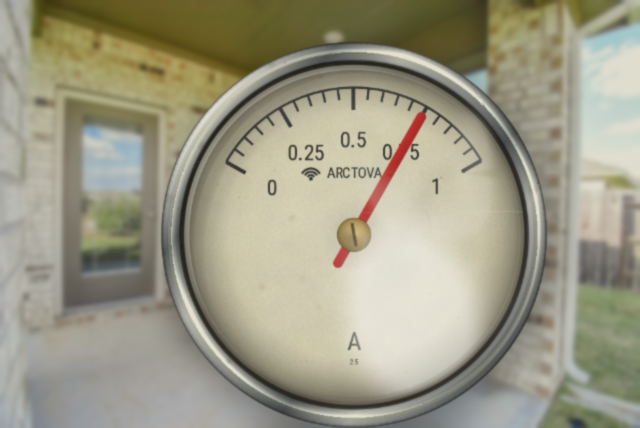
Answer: 0.75 A
